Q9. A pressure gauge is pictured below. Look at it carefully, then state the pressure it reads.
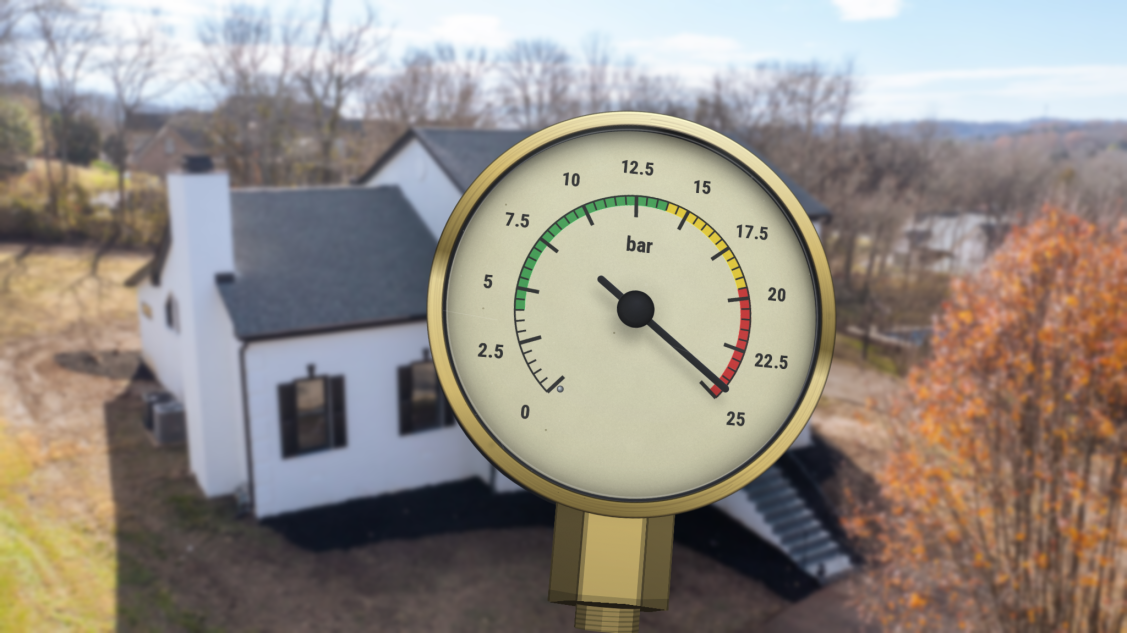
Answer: 24.5 bar
